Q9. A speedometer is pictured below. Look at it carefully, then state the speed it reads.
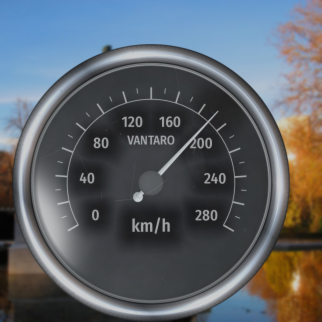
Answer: 190 km/h
